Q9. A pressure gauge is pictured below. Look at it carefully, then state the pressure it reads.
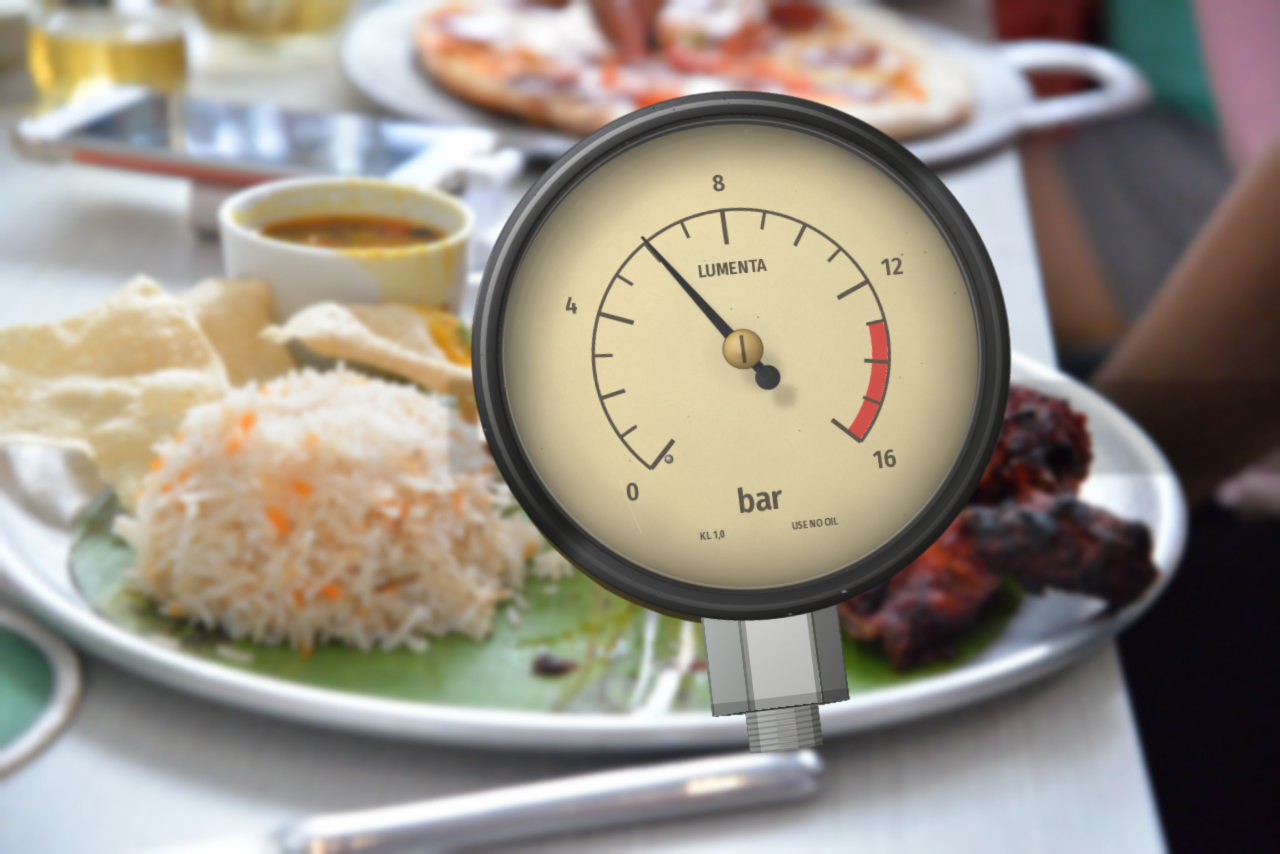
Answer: 6 bar
